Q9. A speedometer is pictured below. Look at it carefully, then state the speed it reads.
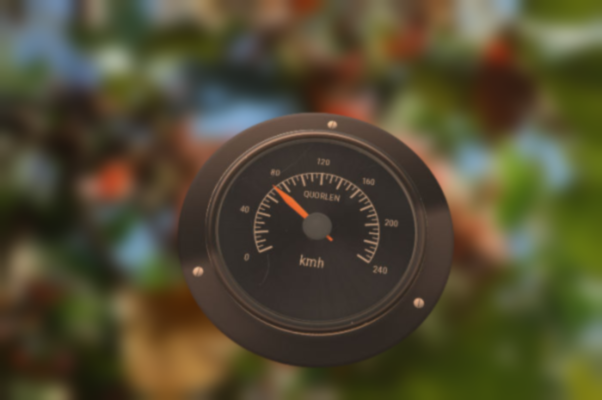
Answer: 70 km/h
